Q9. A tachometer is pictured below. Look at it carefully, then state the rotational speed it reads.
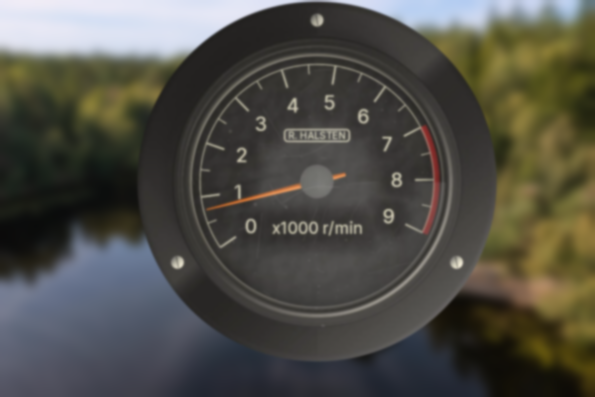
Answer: 750 rpm
